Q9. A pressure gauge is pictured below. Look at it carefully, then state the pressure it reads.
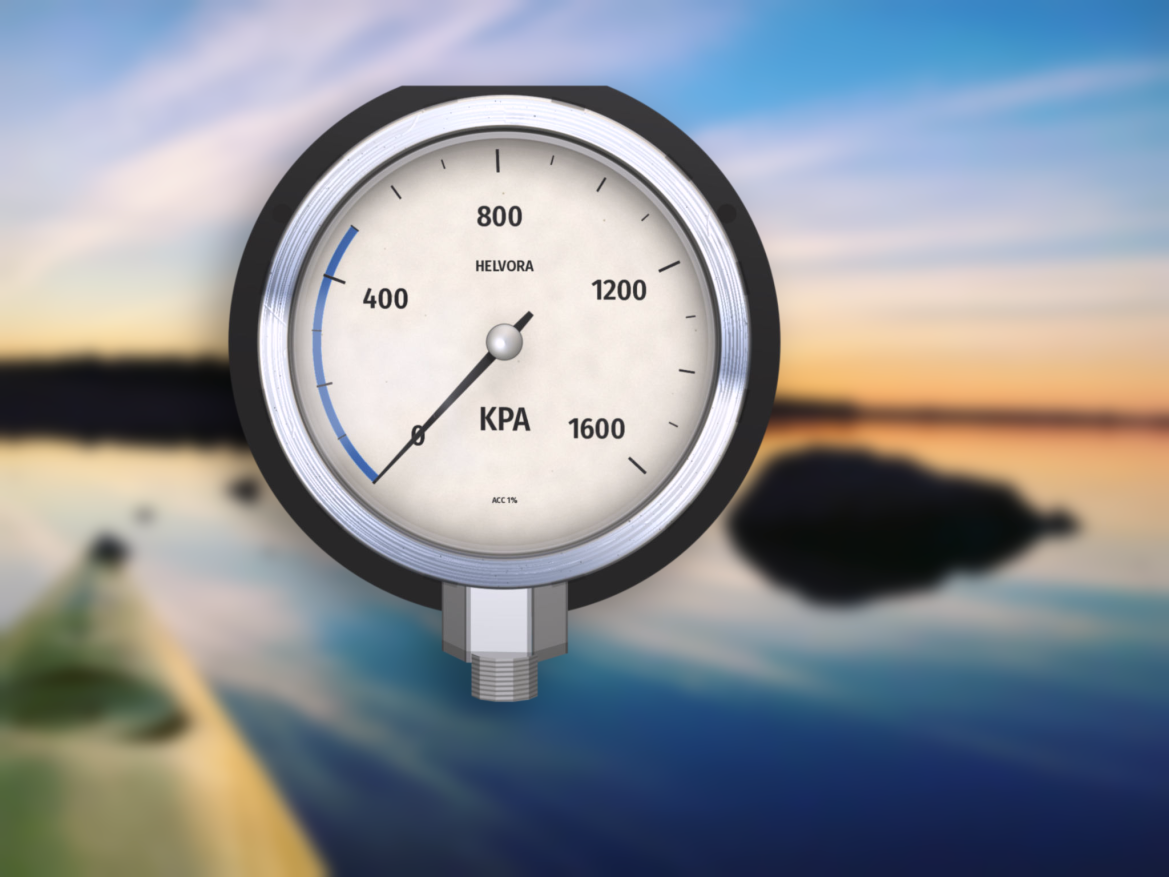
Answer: 0 kPa
